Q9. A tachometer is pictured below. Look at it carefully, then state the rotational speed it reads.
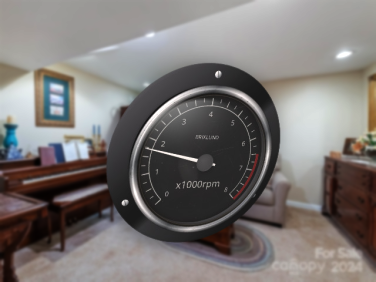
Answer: 1750 rpm
